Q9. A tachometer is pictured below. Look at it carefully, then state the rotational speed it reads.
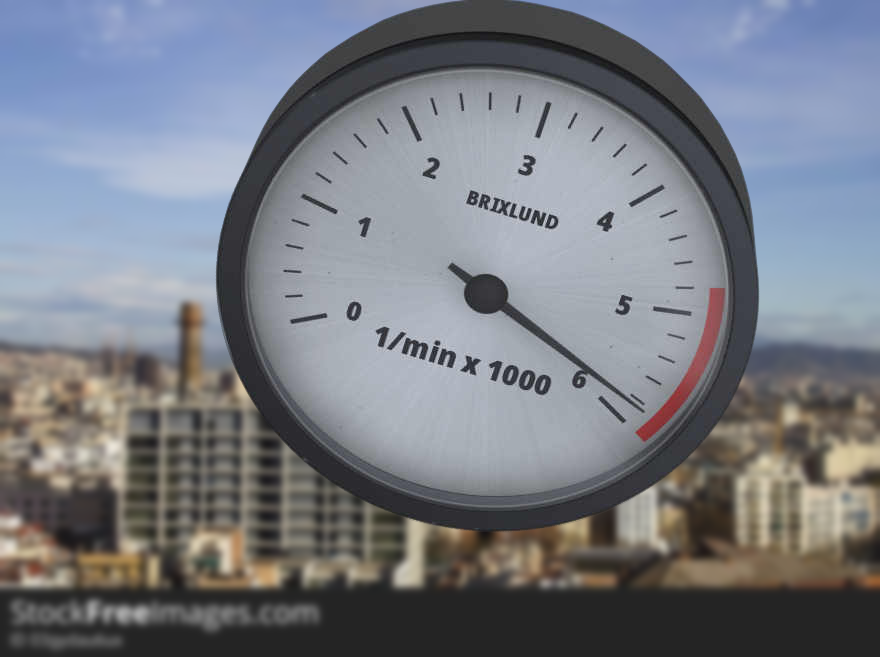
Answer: 5800 rpm
